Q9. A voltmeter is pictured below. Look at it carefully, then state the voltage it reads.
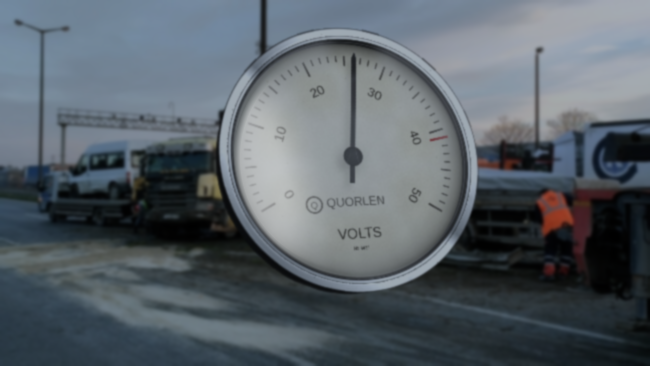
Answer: 26 V
